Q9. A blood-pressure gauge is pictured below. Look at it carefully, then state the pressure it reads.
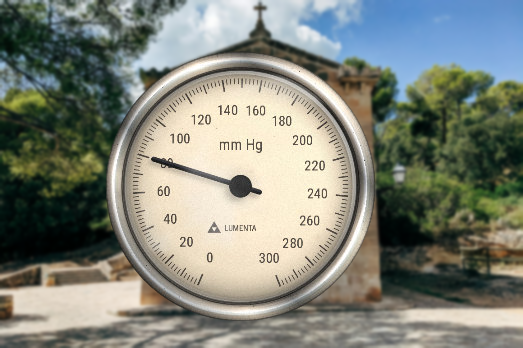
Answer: 80 mmHg
